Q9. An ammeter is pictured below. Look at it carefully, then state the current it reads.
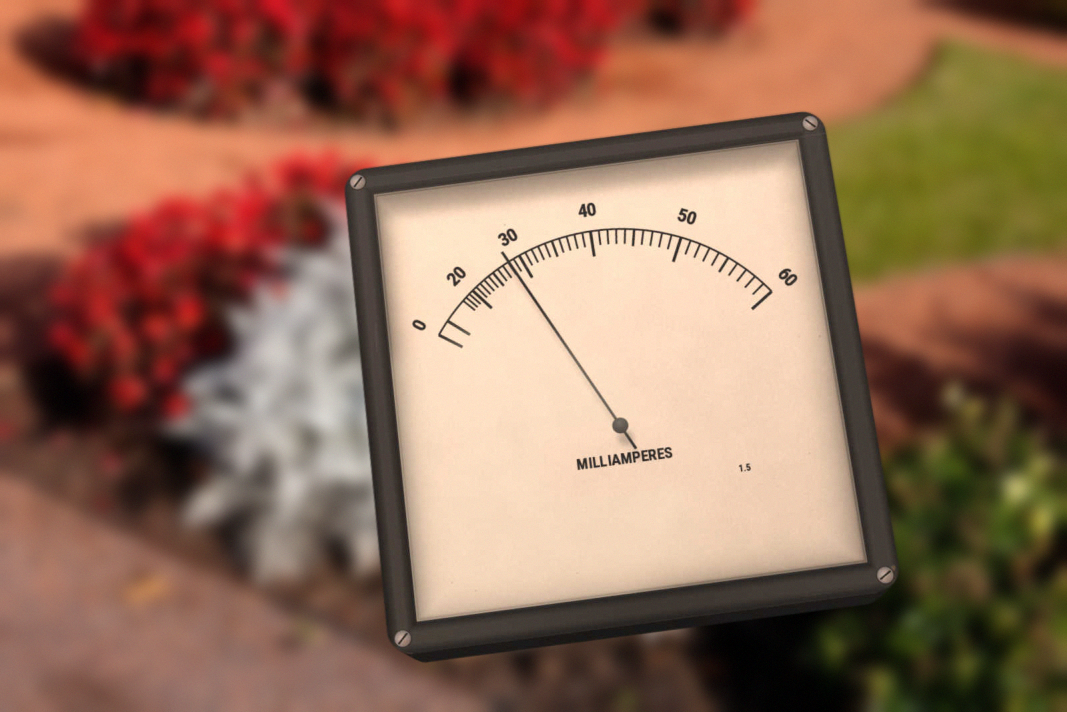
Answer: 28 mA
